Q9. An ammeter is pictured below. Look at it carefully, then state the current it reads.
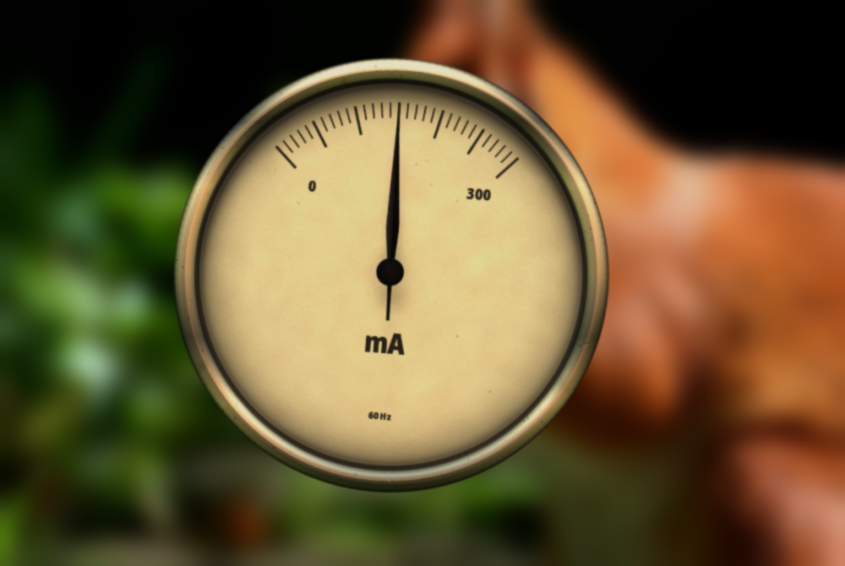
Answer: 150 mA
